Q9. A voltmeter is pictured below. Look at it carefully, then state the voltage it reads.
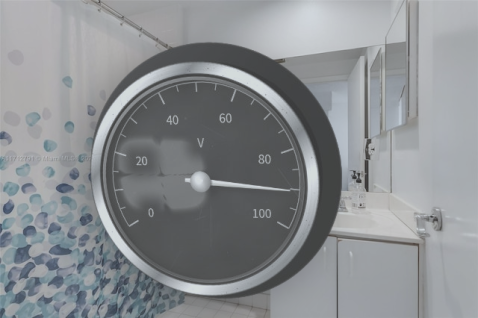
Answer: 90 V
